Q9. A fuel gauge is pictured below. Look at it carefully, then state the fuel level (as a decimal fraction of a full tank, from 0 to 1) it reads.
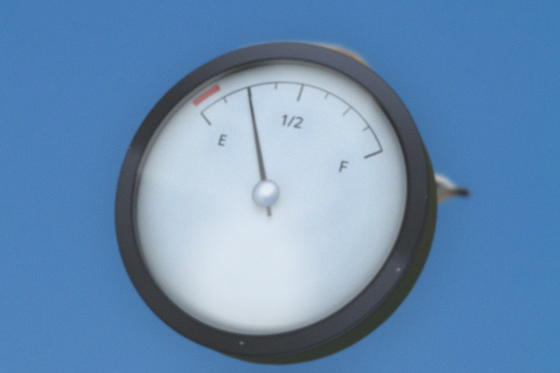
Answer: 0.25
